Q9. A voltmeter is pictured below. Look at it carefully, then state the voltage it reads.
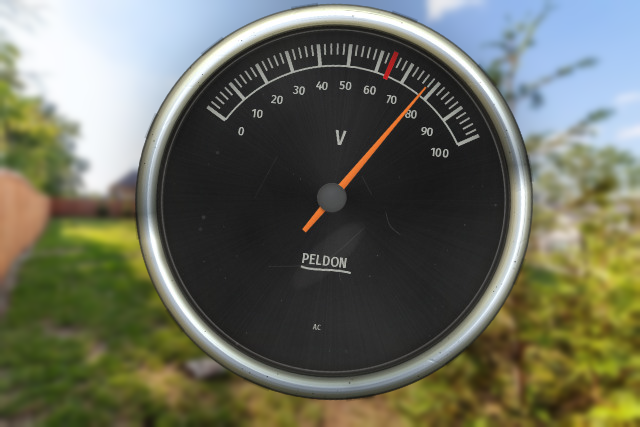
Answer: 78 V
